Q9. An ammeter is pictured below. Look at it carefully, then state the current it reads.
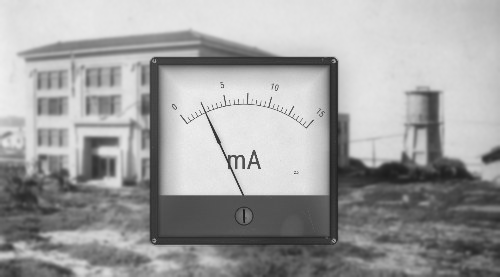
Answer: 2.5 mA
